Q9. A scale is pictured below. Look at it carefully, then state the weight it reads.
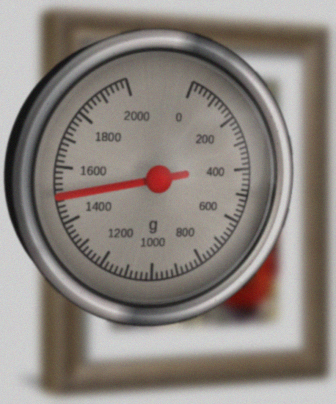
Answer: 1500 g
